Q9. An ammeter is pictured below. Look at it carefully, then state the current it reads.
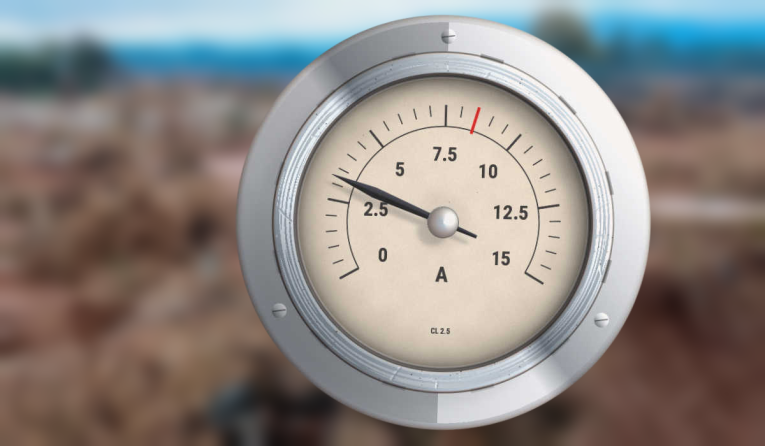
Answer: 3.25 A
